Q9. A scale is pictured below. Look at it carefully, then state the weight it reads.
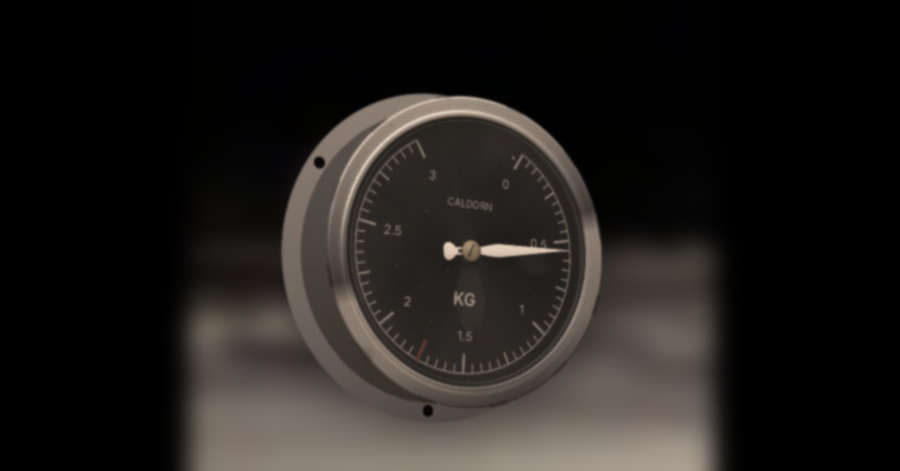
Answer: 0.55 kg
